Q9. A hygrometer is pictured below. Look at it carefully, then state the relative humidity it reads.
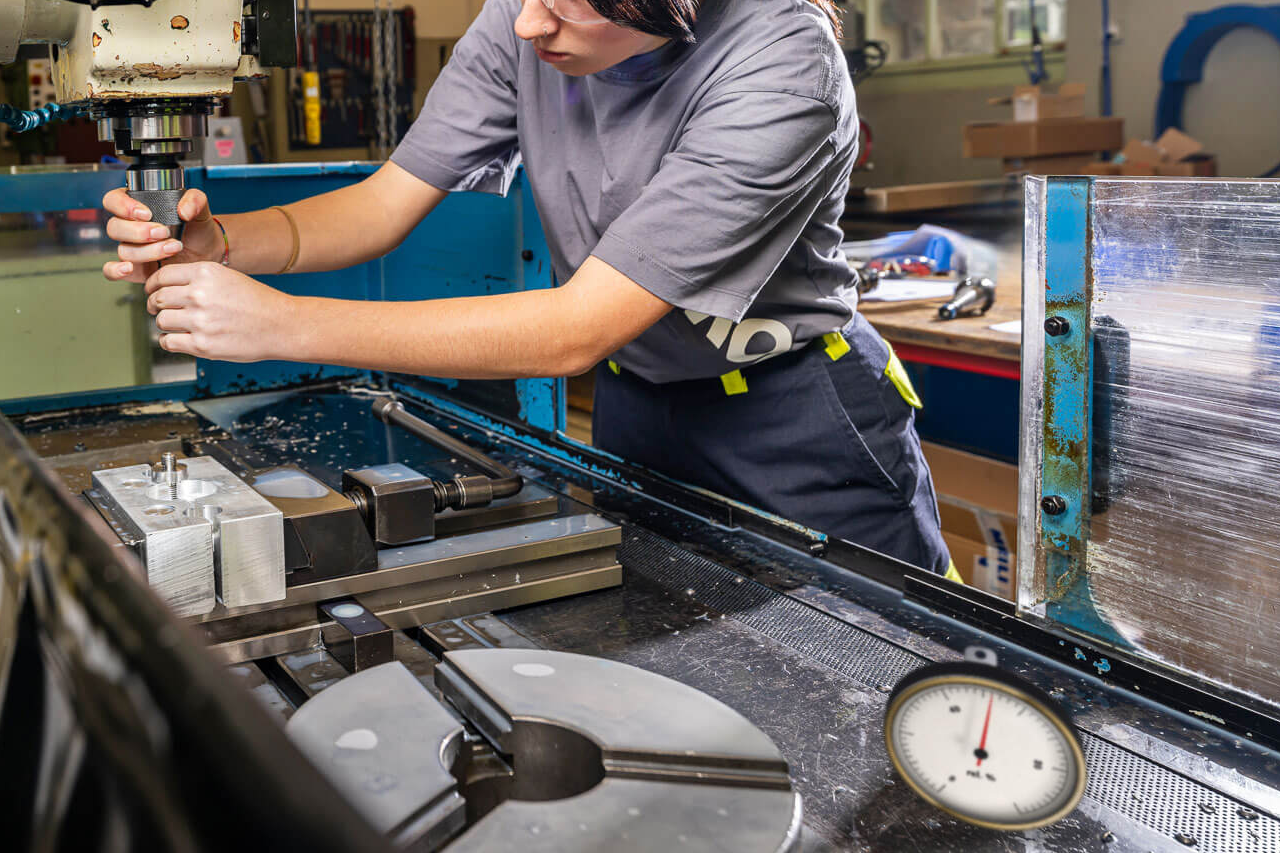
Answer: 52 %
